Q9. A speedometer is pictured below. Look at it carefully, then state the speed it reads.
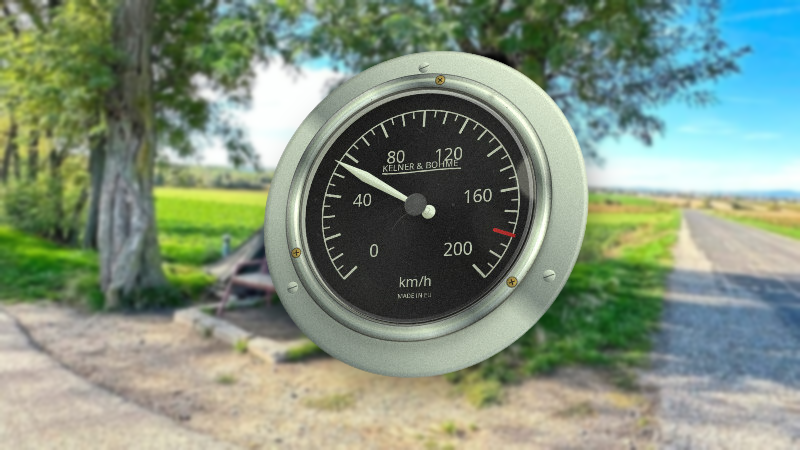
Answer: 55 km/h
